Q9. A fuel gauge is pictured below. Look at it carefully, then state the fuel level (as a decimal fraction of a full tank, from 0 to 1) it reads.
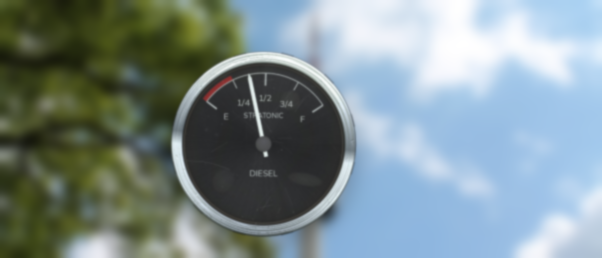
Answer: 0.375
